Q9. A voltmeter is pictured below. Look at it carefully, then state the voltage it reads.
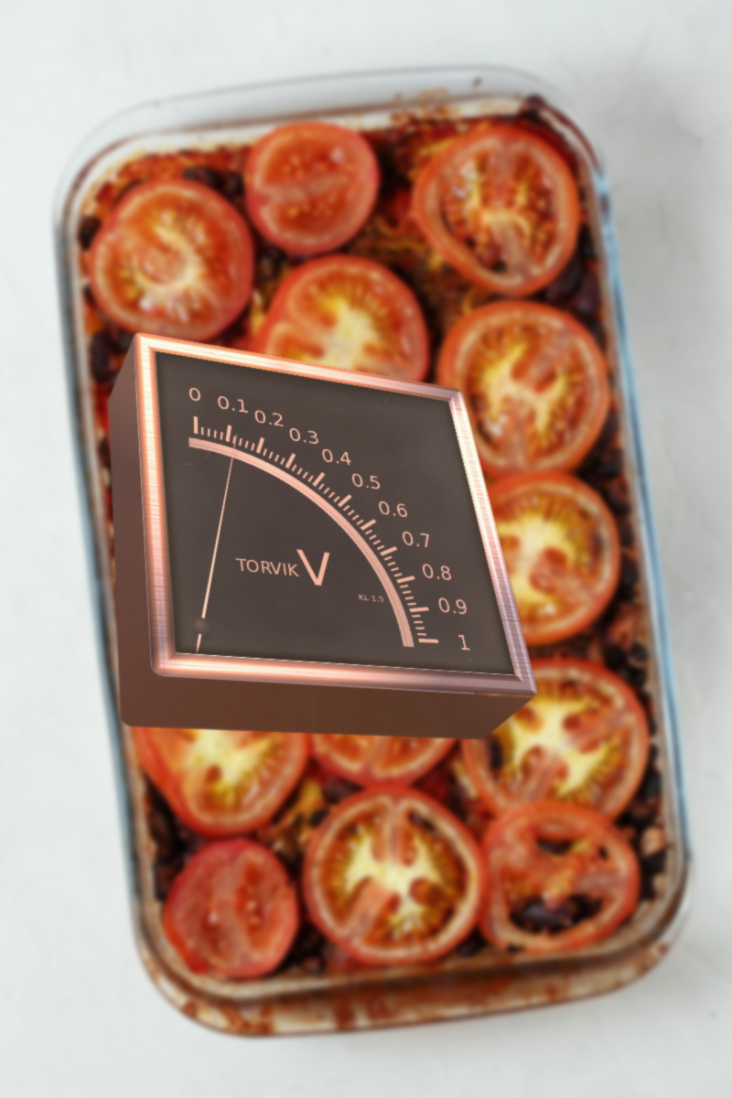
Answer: 0.12 V
